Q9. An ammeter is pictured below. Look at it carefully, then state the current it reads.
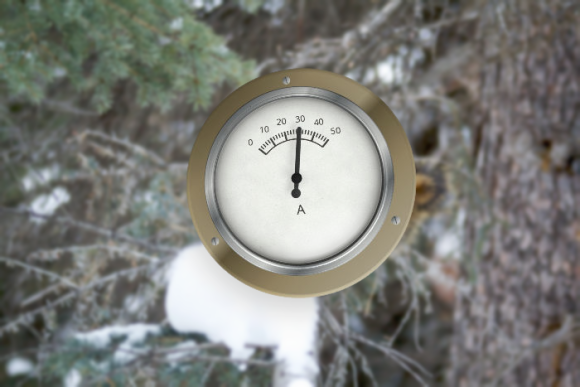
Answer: 30 A
